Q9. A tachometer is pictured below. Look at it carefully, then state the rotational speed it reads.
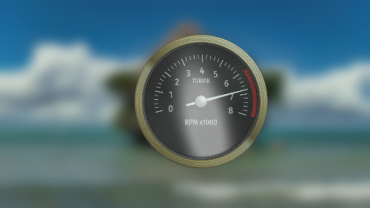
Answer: 6800 rpm
